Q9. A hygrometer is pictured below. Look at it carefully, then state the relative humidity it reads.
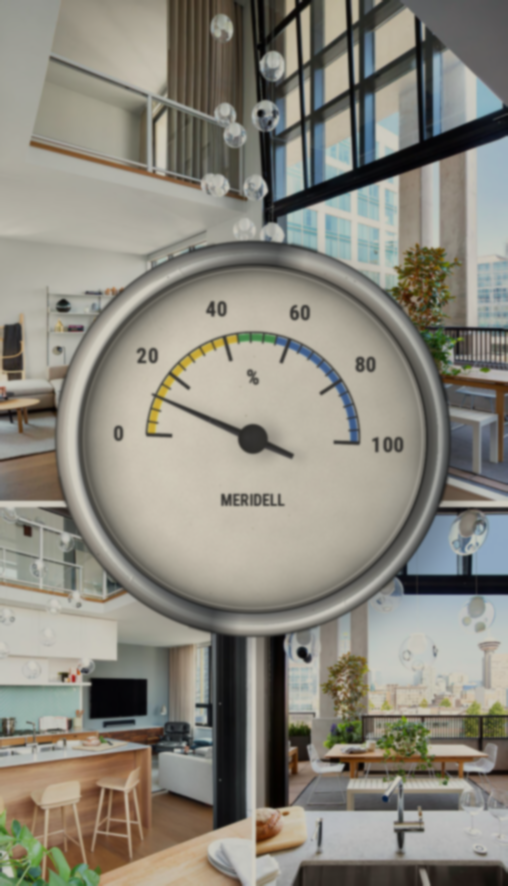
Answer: 12 %
